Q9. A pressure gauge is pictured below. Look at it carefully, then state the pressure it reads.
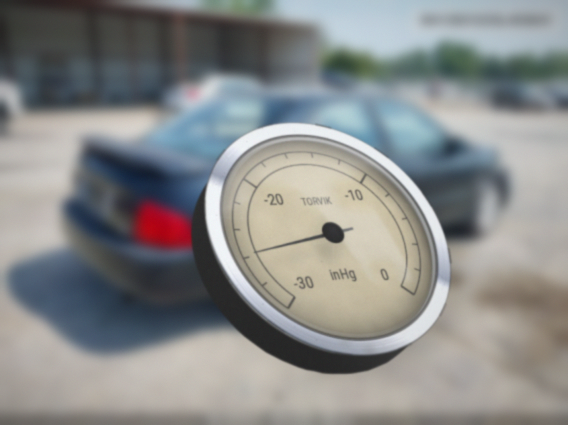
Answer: -26 inHg
